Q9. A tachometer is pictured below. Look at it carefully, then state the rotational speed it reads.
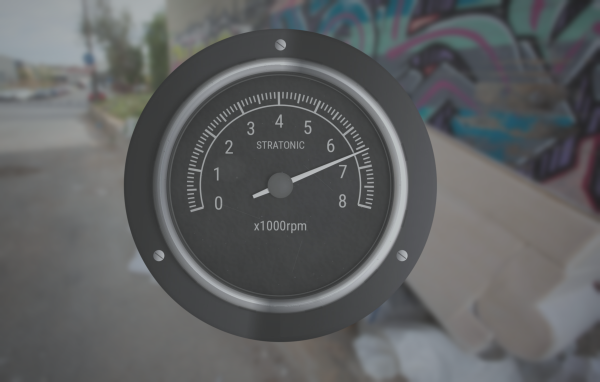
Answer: 6600 rpm
